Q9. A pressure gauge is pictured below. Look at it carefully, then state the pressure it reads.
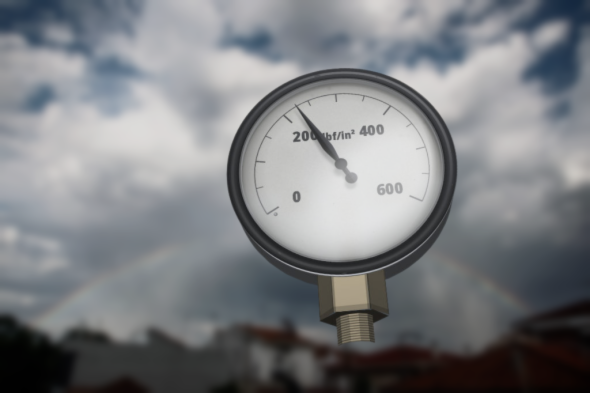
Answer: 225 psi
